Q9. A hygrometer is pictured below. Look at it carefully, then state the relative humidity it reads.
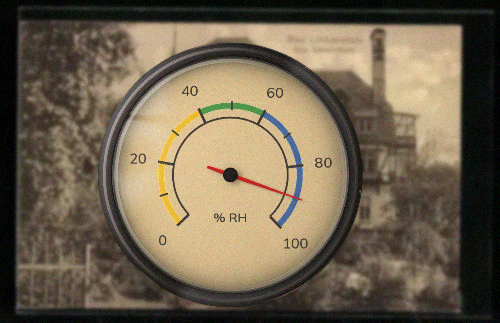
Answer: 90 %
